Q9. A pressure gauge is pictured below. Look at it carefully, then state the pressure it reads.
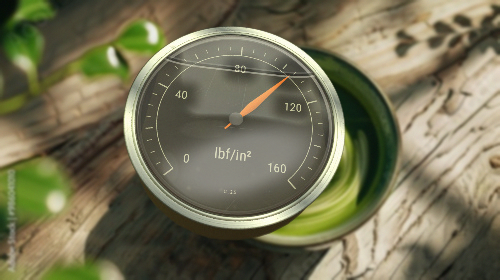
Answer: 105 psi
